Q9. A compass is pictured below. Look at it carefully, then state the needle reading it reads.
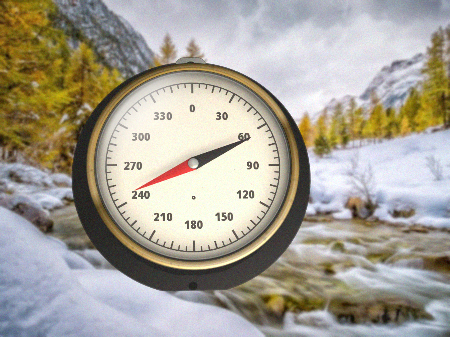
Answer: 245 °
